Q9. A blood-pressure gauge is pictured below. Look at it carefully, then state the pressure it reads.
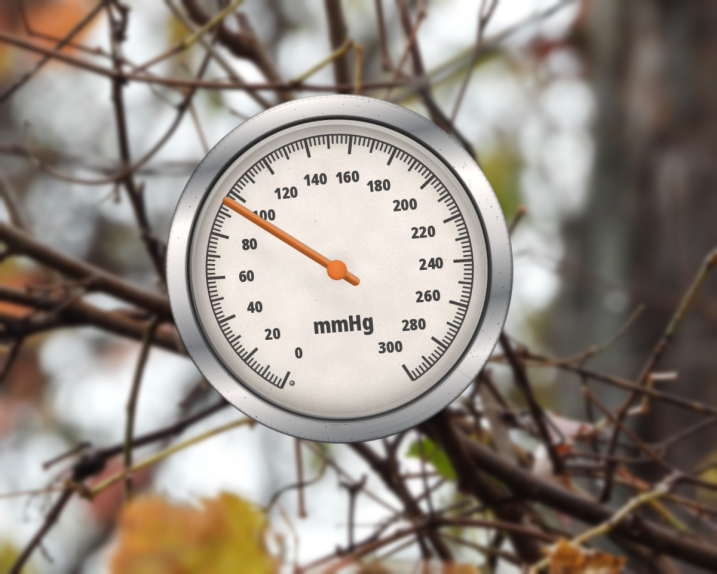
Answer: 96 mmHg
